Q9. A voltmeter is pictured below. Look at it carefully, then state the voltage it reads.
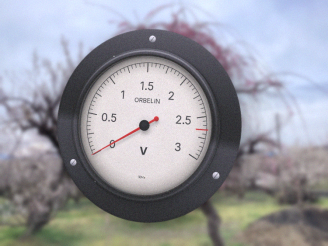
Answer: 0 V
